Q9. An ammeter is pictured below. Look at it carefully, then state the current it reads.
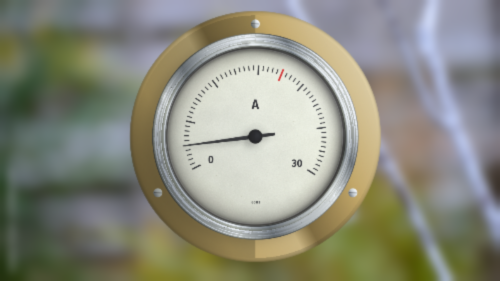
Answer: 2.5 A
